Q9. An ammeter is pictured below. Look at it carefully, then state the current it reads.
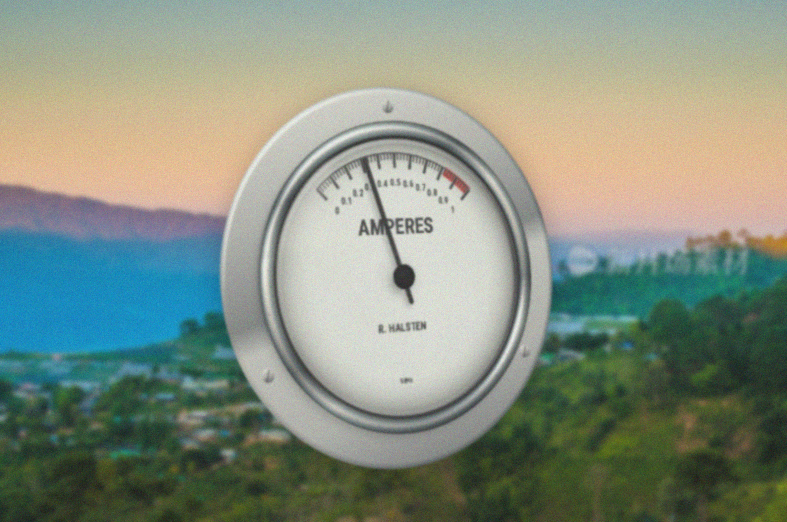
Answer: 0.3 A
